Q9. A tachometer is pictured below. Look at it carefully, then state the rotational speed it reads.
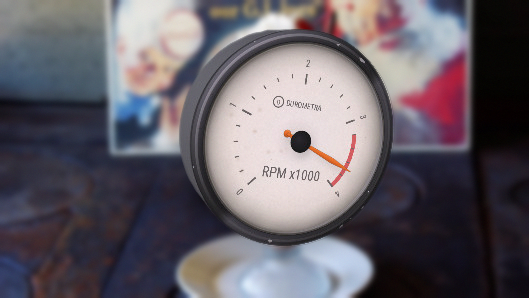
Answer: 3700 rpm
